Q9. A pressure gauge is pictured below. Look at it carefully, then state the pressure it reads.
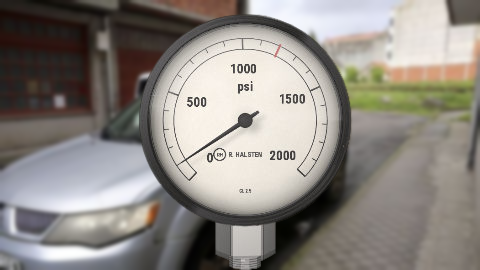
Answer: 100 psi
